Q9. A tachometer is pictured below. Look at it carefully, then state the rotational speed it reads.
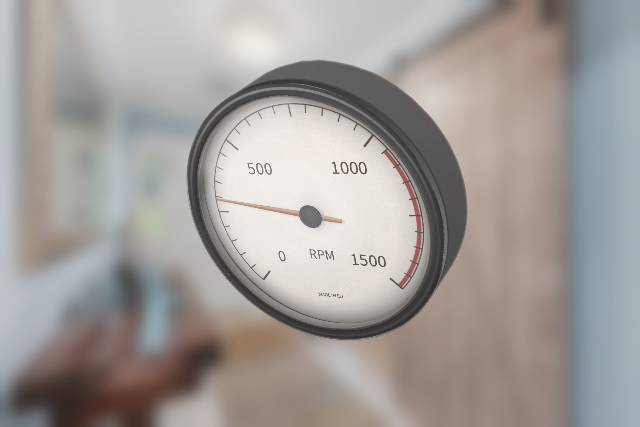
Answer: 300 rpm
